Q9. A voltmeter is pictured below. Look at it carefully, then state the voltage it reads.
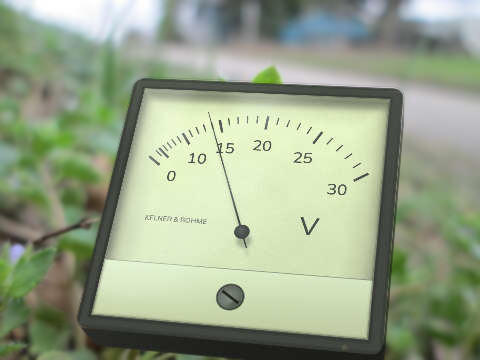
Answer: 14 V
